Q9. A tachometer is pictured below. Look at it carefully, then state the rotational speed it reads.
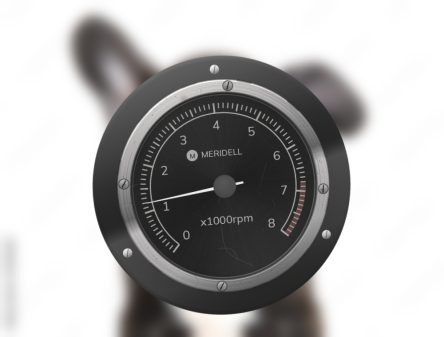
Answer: 1200 rpm
